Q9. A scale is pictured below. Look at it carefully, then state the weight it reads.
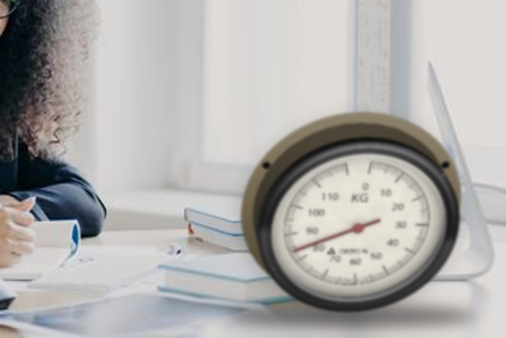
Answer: 85 kg
